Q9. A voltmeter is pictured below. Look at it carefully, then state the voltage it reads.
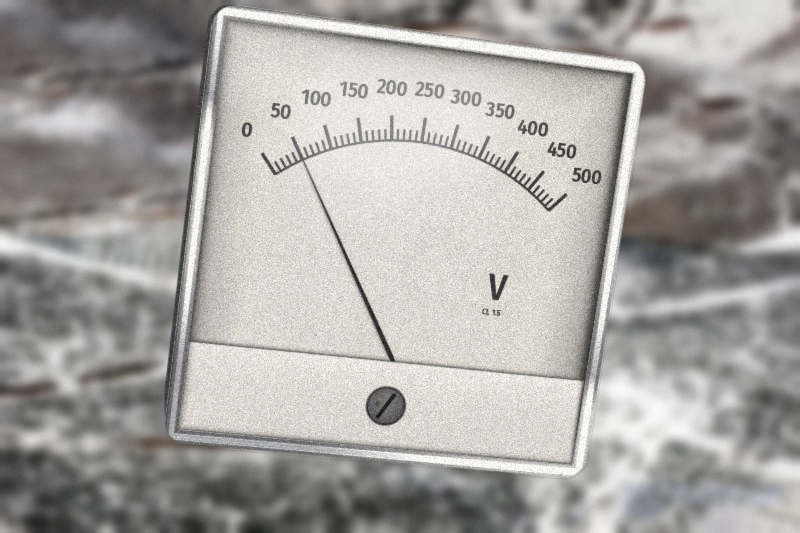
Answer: 50 V
